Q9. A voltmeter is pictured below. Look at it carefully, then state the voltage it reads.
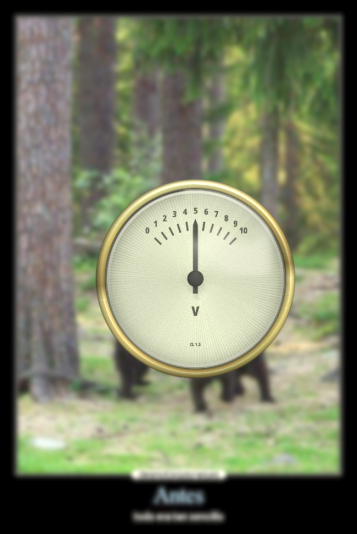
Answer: 5 V
